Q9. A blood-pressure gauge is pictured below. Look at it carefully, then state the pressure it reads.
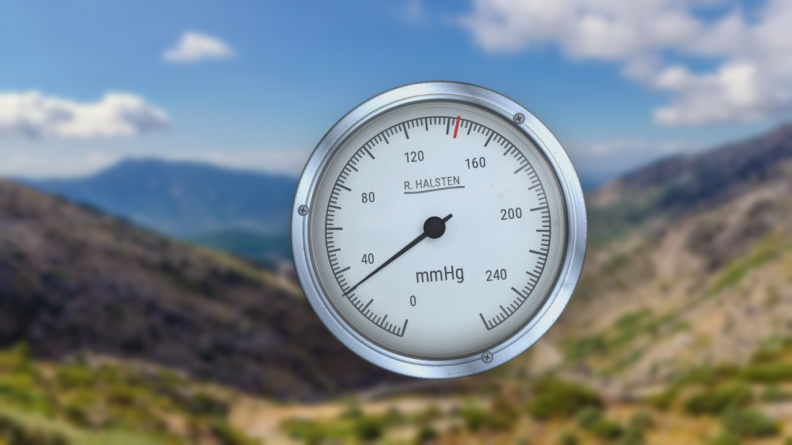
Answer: 30 mmHg
